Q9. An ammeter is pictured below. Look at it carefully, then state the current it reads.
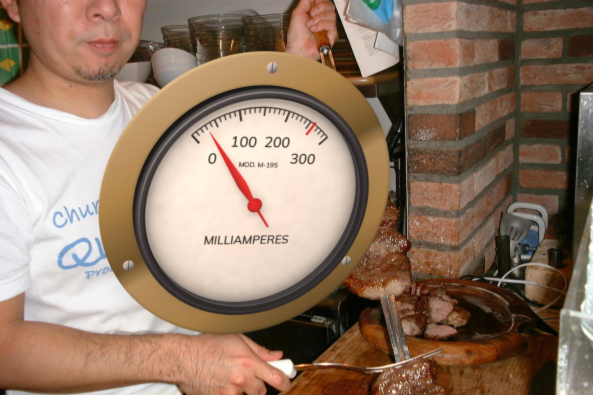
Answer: 30 mA
